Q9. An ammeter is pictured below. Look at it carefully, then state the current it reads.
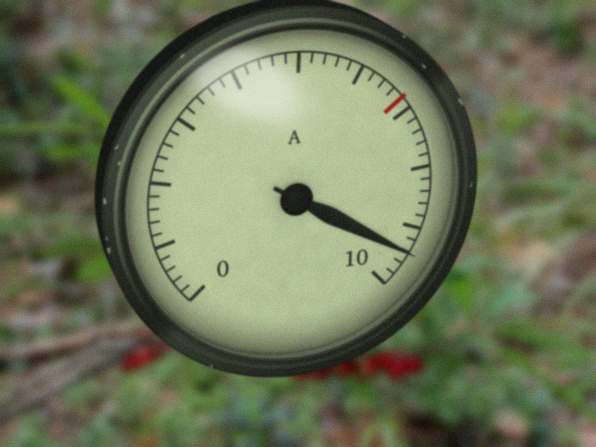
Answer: 9.4 A
